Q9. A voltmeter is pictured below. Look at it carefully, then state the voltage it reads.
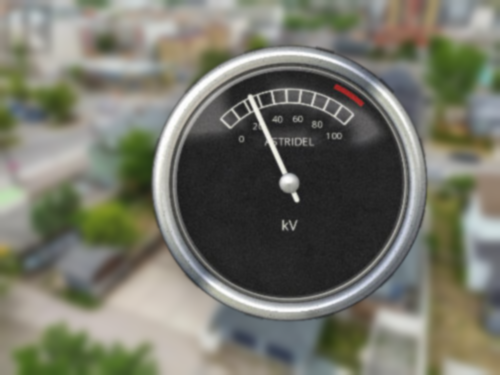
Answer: 25 kV
